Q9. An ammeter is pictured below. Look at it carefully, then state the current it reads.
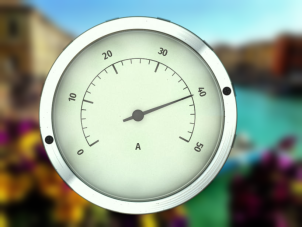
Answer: 40 A
